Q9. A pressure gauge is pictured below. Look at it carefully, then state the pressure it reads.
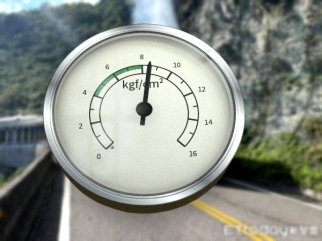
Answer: 8.5 kg/cm²
